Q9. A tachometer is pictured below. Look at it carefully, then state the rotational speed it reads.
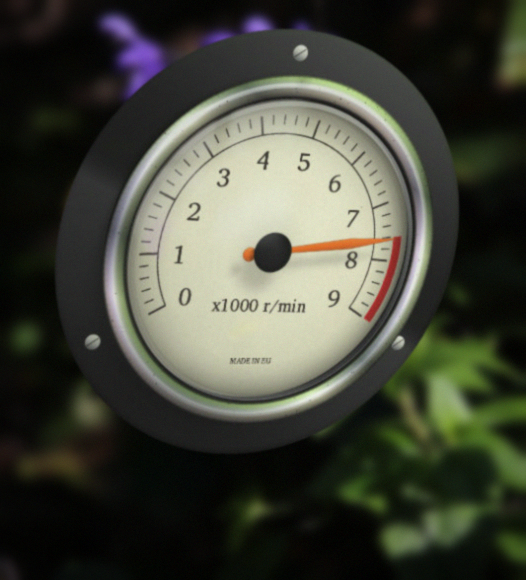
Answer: 7600 rpm
